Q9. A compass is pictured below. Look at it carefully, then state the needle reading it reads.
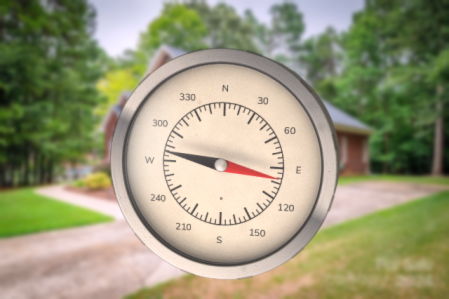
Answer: 100 °
